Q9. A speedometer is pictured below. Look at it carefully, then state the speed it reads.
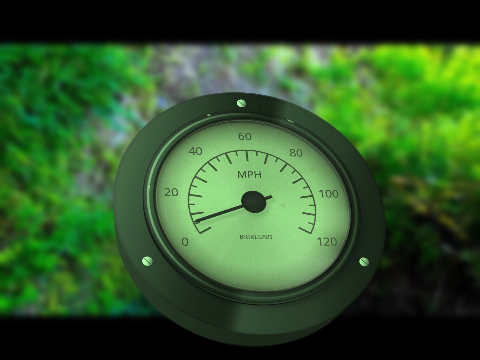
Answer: 5 mph
